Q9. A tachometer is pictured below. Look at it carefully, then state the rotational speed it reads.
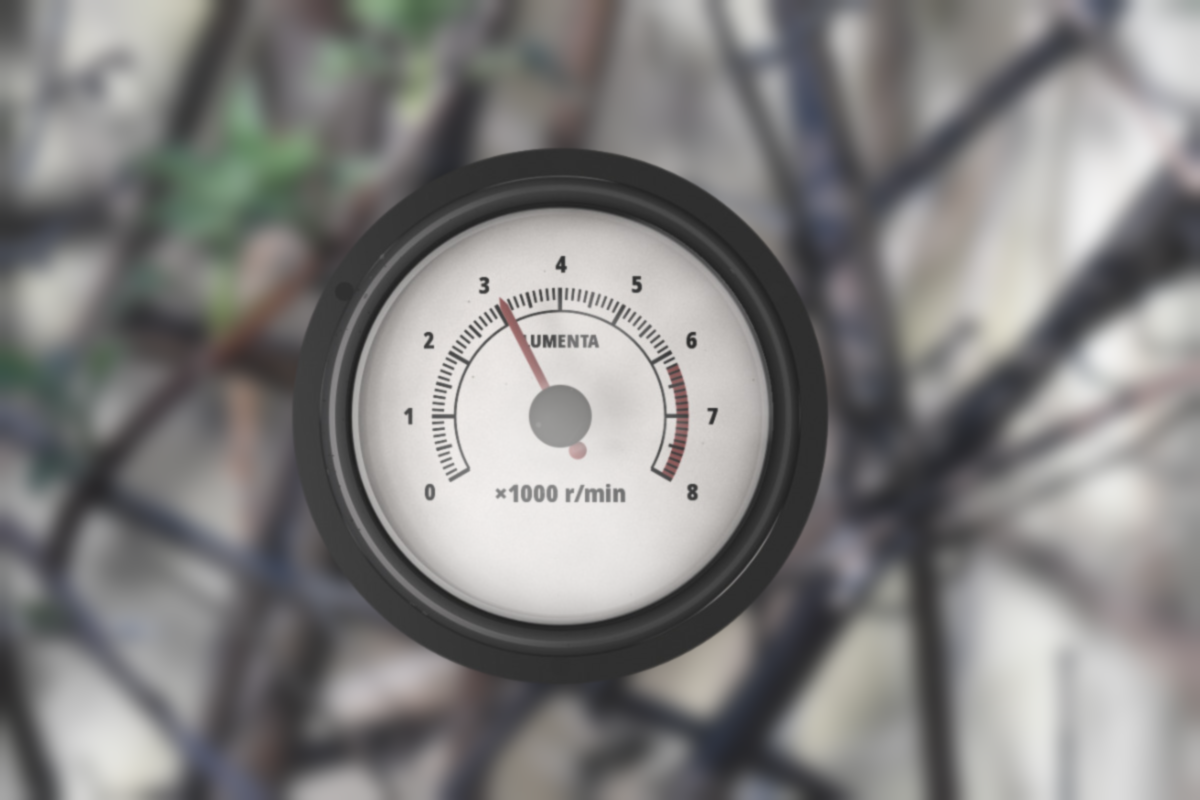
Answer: 3100 rpm
